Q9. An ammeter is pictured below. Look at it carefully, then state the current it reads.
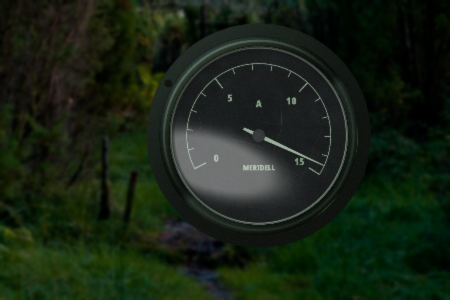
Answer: 14.5 A
